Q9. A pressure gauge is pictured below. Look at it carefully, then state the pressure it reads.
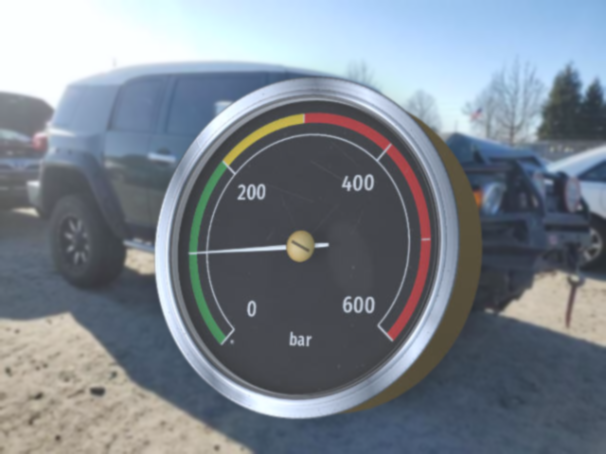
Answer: 100 bar
